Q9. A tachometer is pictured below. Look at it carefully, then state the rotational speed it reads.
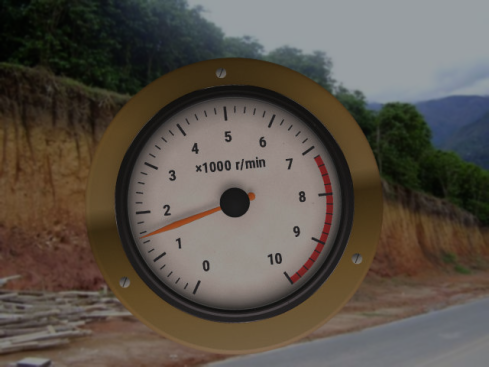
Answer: 1500 rpm
